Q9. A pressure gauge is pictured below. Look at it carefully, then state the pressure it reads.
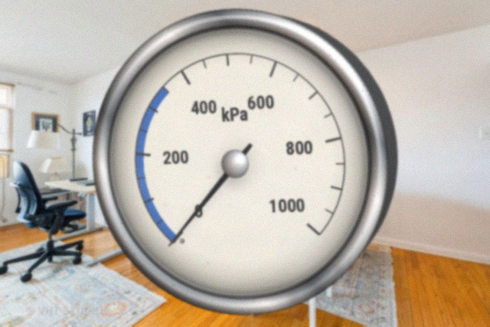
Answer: 0 kPa
